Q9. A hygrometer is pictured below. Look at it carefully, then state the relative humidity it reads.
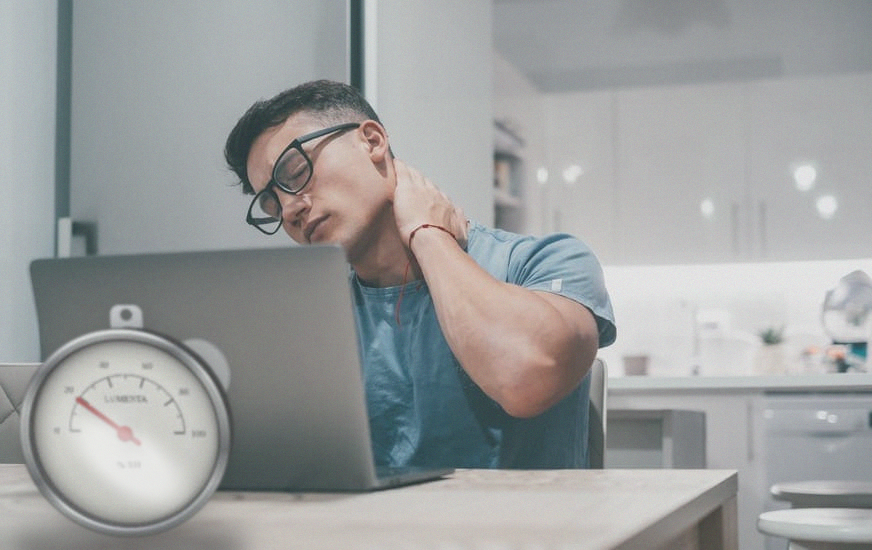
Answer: 20 %
